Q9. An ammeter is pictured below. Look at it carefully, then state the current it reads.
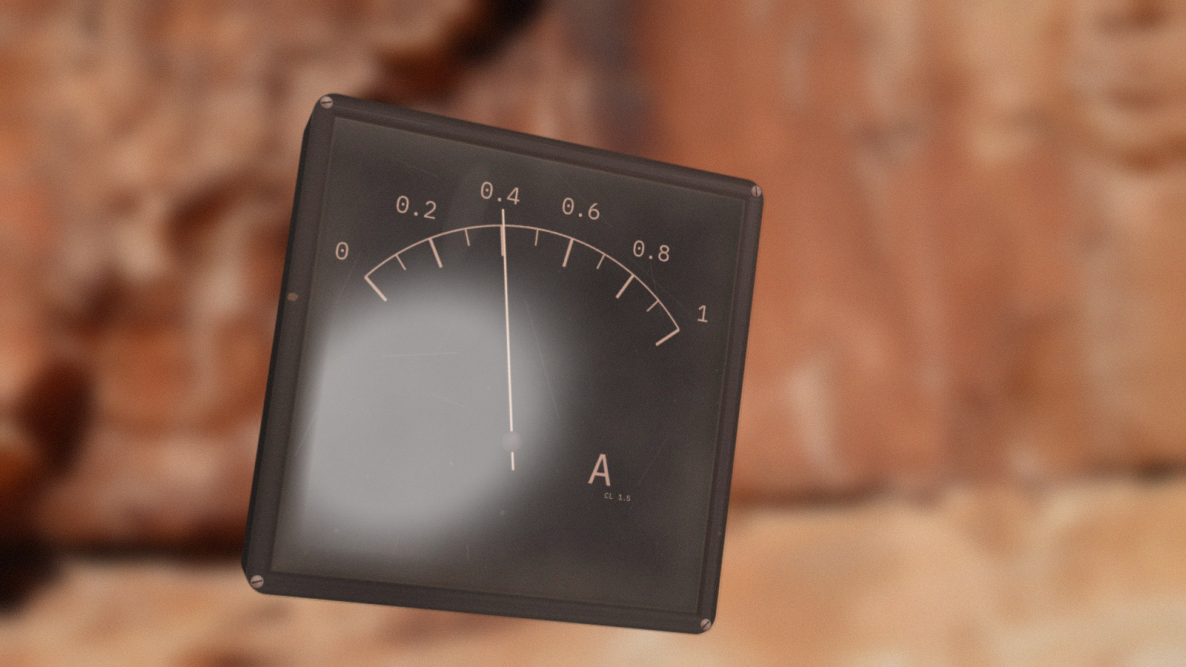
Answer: 0.4 A
